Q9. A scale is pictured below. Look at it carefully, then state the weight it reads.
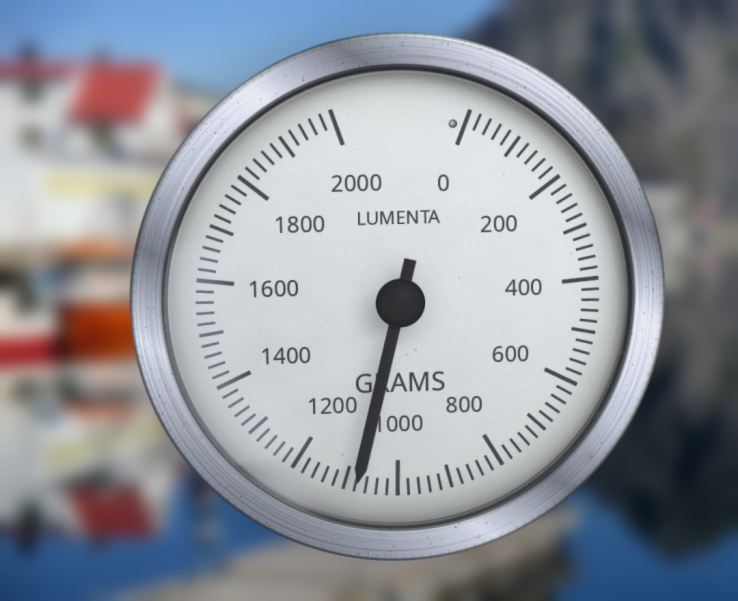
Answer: 1080 g
